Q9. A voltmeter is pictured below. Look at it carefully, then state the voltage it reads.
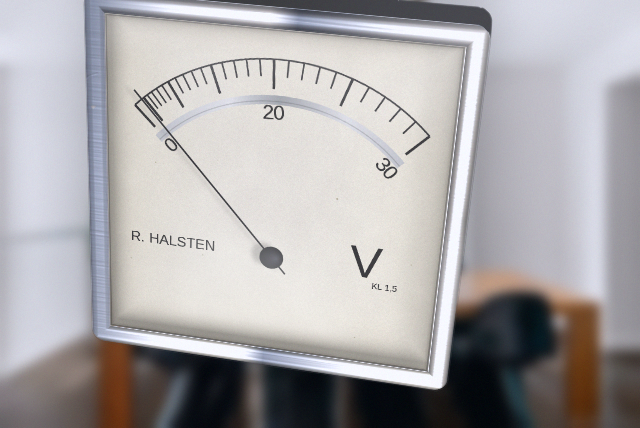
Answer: 5 V
